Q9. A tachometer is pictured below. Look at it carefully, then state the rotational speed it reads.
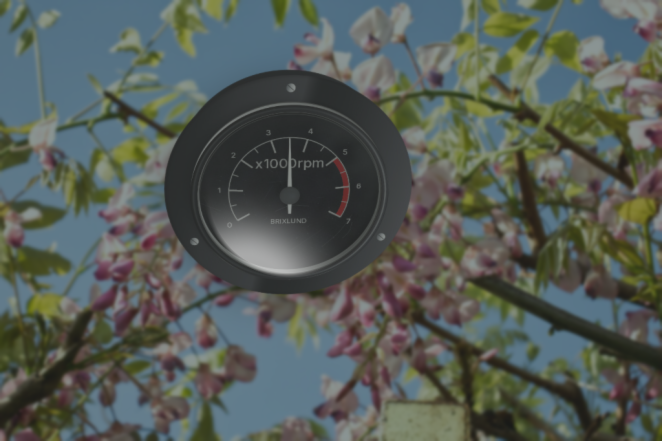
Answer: 3500 rpm
